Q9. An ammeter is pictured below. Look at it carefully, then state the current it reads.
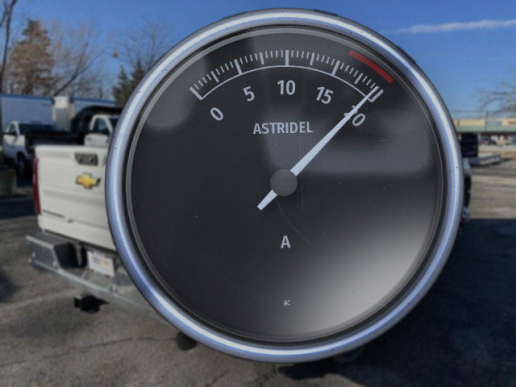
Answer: 19.5 A
